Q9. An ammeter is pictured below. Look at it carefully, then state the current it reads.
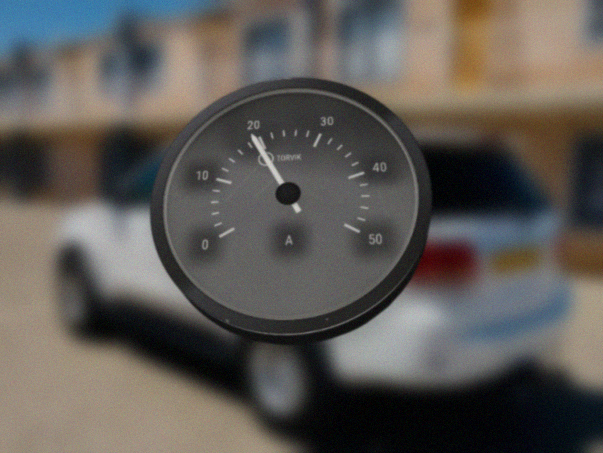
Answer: 19 A
